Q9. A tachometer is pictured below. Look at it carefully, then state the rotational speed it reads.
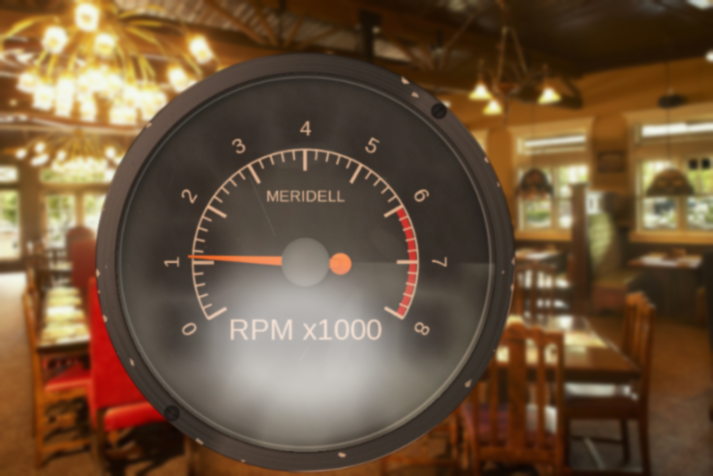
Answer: 1100 rpm
